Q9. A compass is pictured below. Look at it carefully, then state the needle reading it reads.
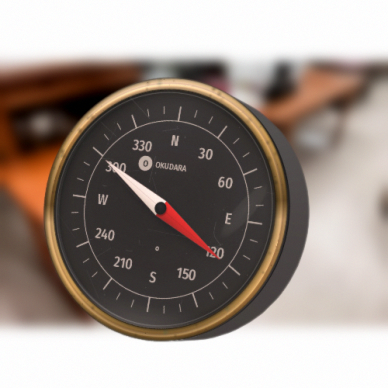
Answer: 120 °
